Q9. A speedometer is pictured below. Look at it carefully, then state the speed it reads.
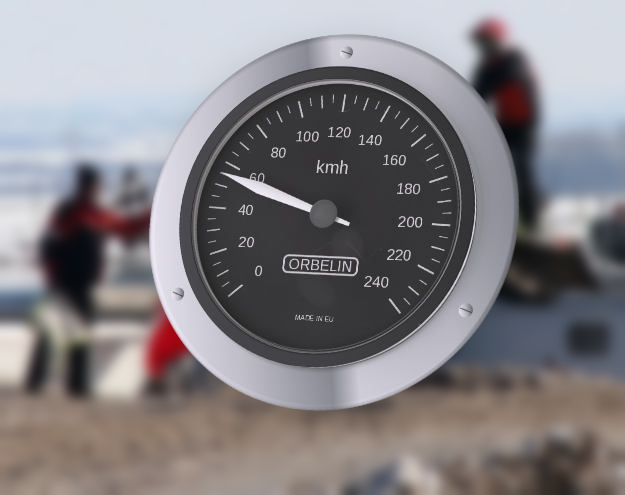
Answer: 55 km/h
